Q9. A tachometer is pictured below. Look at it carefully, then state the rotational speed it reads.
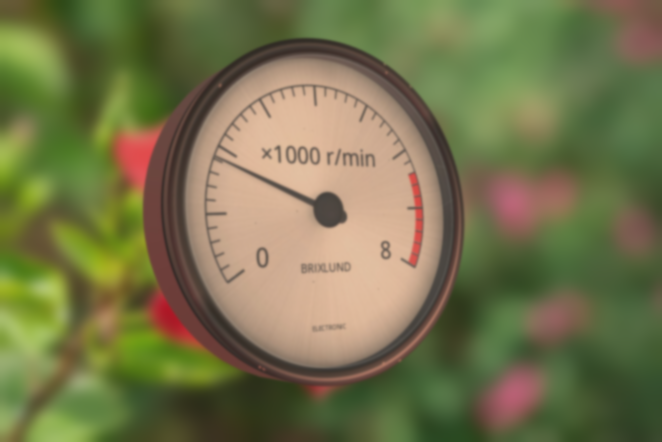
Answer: 1800 rpm
